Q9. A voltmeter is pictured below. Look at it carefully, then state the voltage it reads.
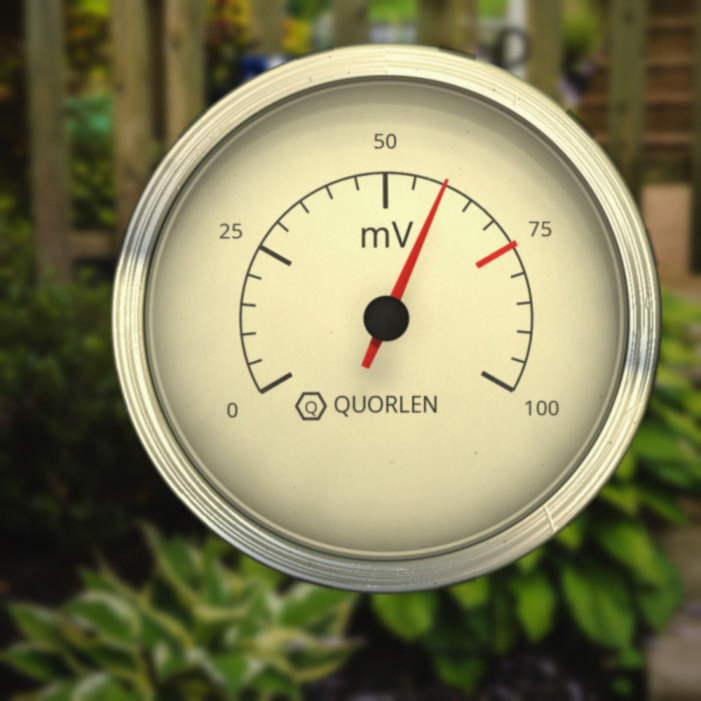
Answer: 60 mV
